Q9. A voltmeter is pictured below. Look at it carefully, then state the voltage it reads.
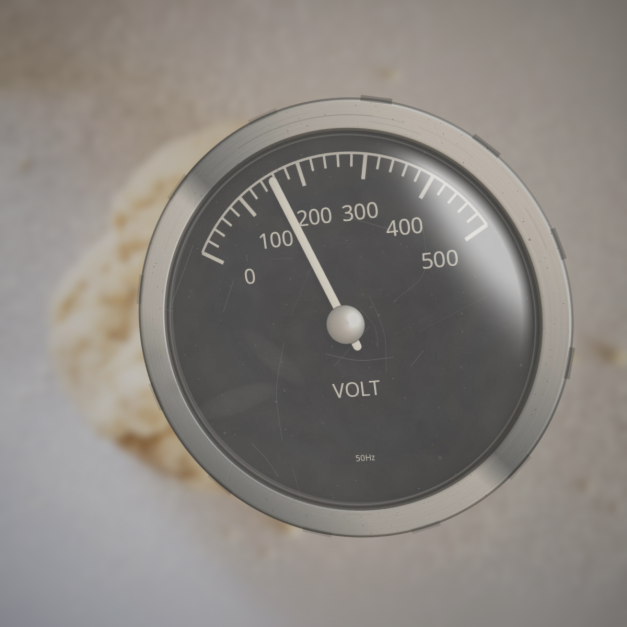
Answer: 160 V
